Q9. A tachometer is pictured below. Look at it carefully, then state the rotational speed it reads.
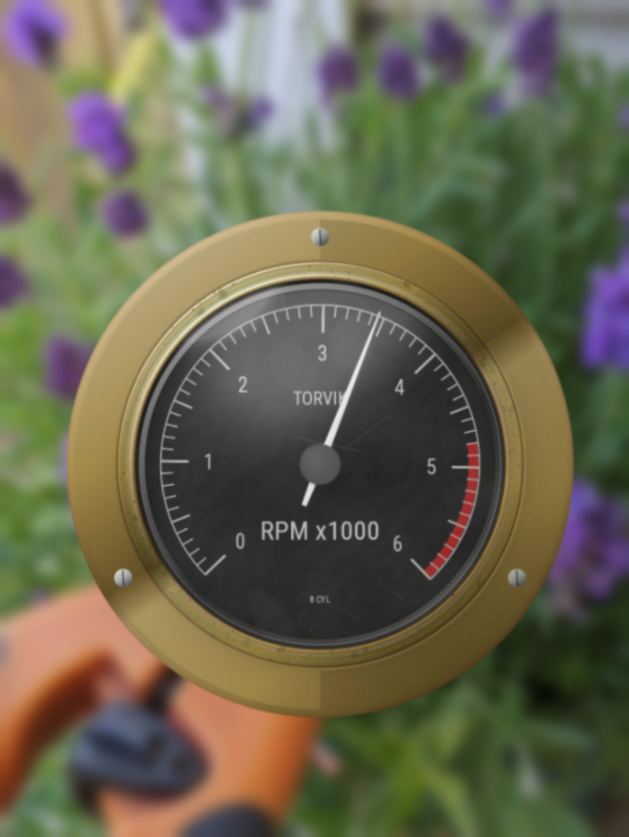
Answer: 3450 rpm
